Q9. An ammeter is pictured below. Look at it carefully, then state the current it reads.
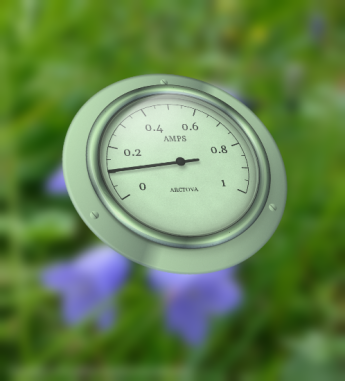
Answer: 0.1 A
